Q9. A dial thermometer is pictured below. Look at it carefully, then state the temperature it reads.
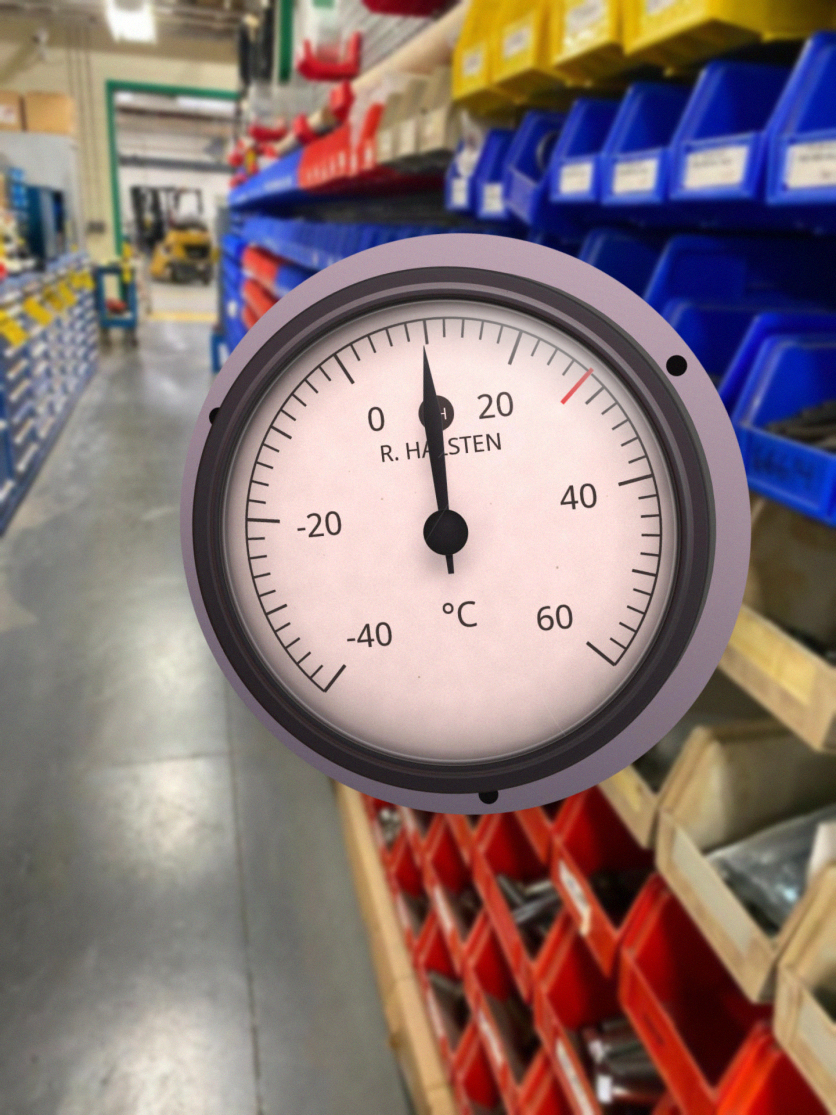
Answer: 10 °C
